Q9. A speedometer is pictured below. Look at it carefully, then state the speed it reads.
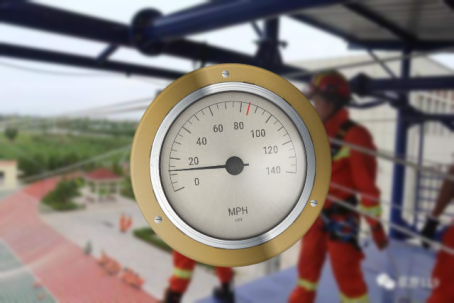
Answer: 12.5 mph
